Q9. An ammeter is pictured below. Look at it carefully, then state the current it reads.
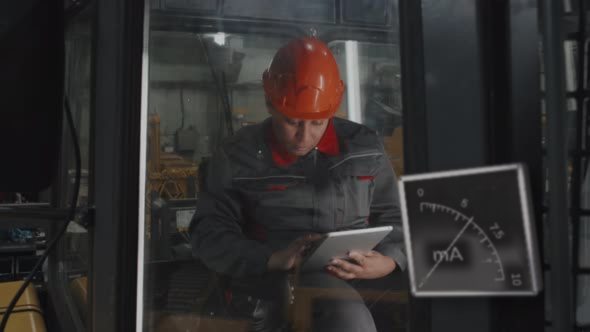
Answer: 6 mA
